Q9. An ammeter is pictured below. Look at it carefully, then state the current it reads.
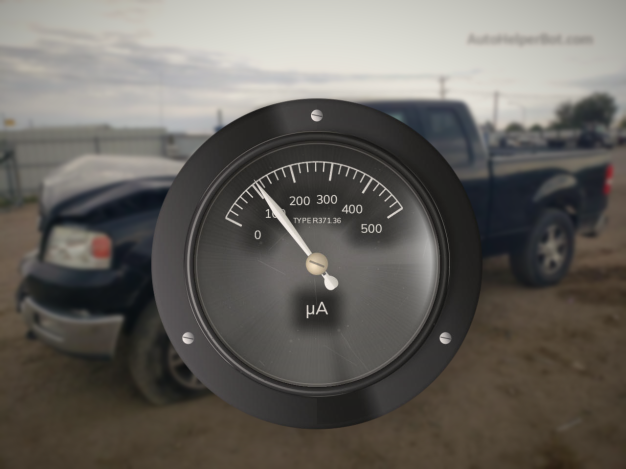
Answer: 110 µA
